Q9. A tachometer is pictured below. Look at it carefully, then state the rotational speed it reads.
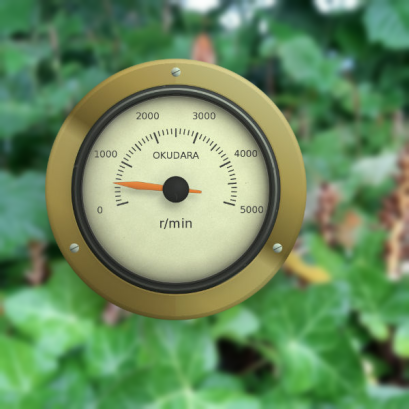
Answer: 500 rpm
